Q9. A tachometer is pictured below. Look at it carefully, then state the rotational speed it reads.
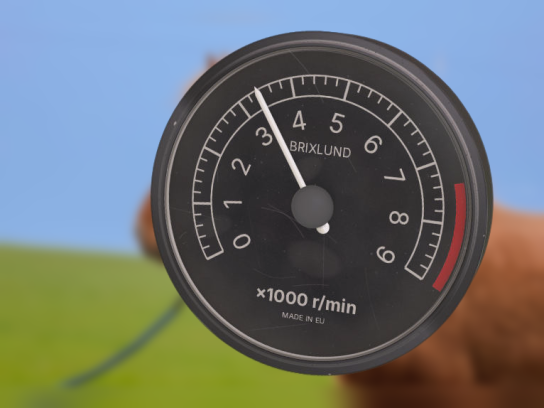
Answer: 3400 rpm
